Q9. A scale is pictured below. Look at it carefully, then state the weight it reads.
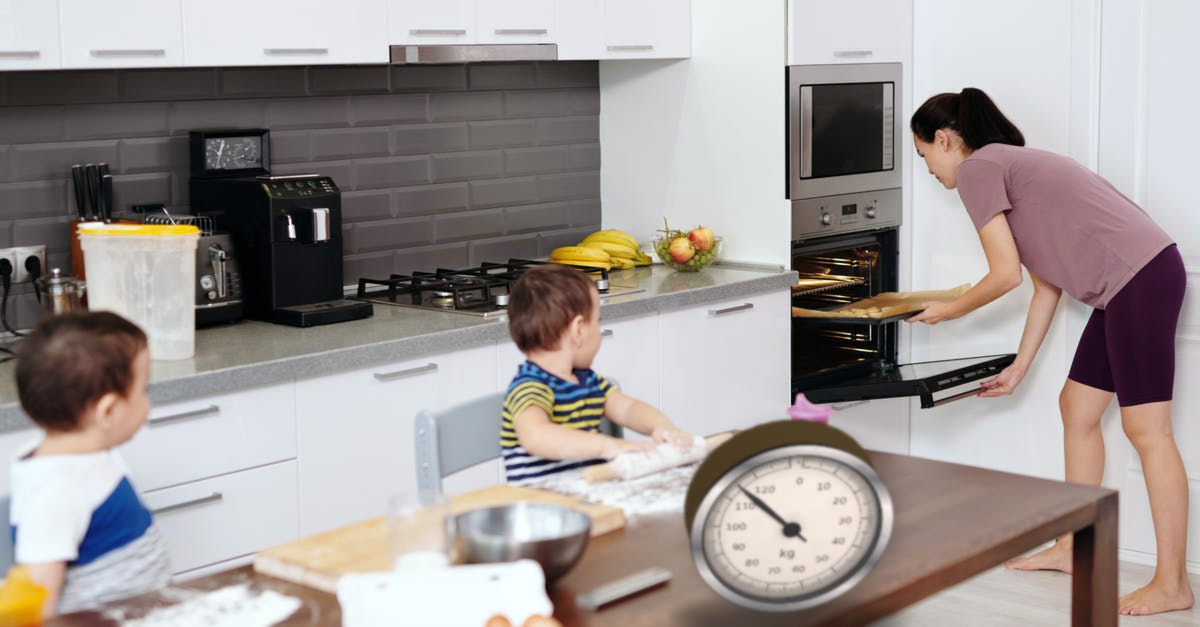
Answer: 115 kg
